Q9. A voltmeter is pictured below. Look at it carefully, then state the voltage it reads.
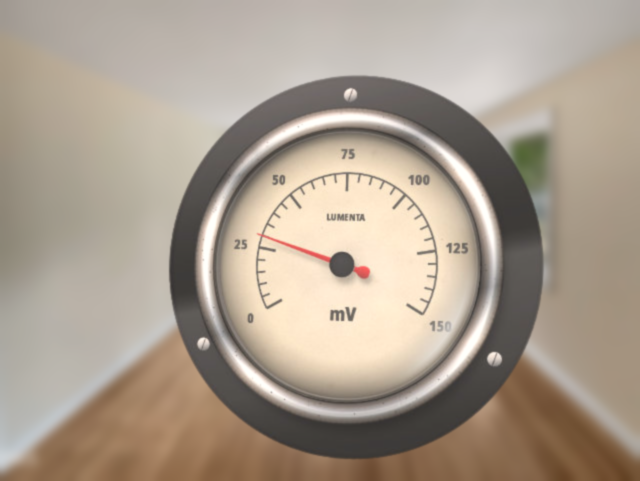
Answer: 30 mV
